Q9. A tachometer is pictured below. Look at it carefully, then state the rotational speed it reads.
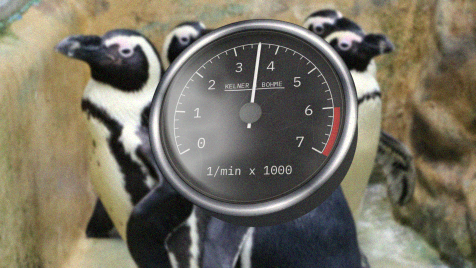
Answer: 3600 rpm
